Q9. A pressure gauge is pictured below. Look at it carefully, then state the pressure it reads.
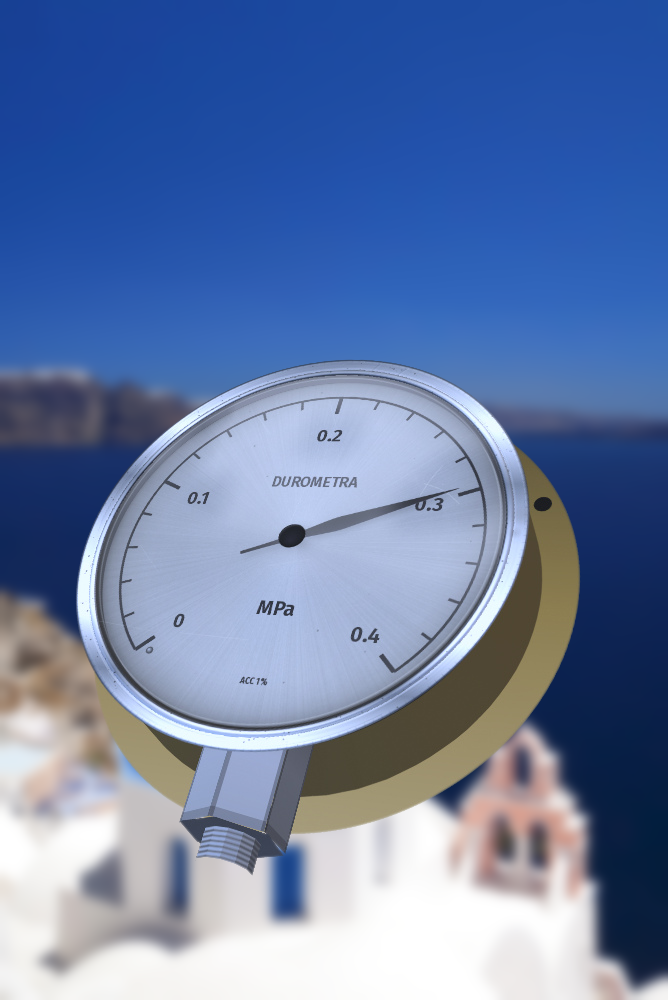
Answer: 0.3 MPa
